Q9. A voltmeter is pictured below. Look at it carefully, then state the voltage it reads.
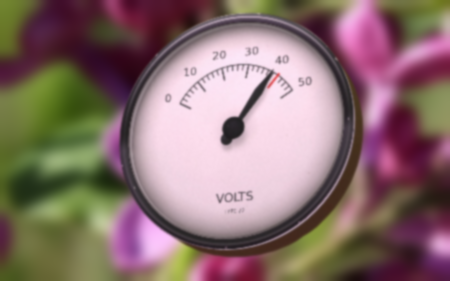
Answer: 40 V
